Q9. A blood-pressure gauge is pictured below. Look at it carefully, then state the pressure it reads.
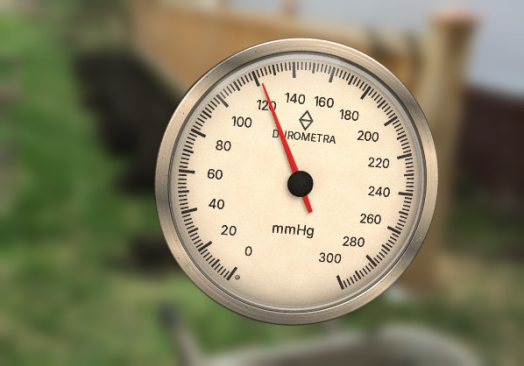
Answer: 122 mmHg
